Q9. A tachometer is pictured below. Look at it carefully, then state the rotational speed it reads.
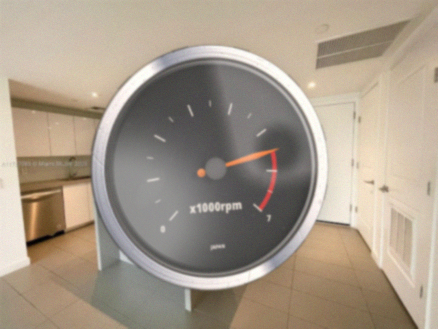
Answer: 5500 rpm
